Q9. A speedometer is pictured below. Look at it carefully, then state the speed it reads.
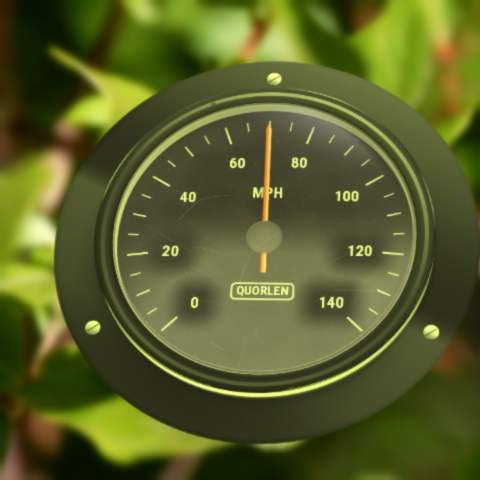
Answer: 70 mph
